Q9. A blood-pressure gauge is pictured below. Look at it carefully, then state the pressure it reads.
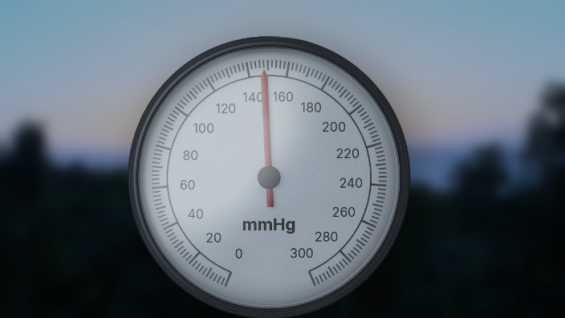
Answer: 148 mmHg
